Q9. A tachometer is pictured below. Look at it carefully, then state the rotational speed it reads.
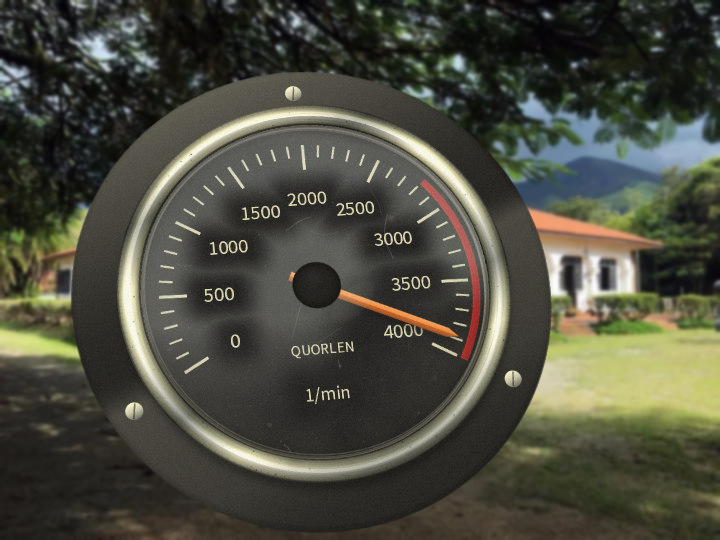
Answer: 3900 rpm
